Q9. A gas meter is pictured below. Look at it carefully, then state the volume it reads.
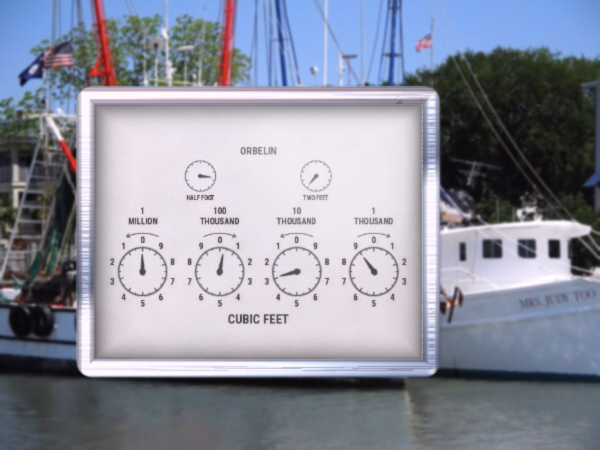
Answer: 2900 ft³
